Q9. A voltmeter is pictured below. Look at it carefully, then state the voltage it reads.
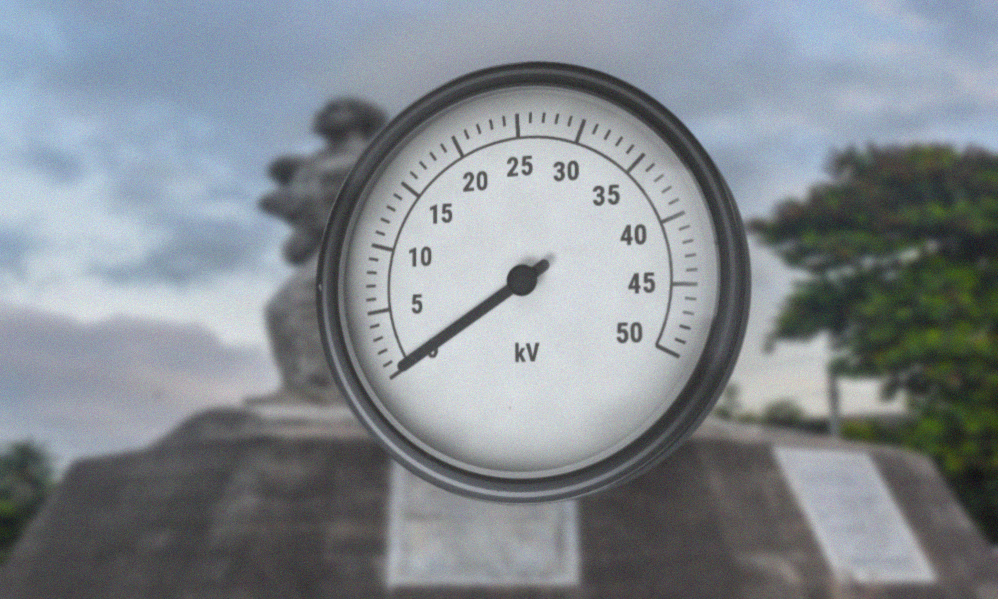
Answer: 0 kV
